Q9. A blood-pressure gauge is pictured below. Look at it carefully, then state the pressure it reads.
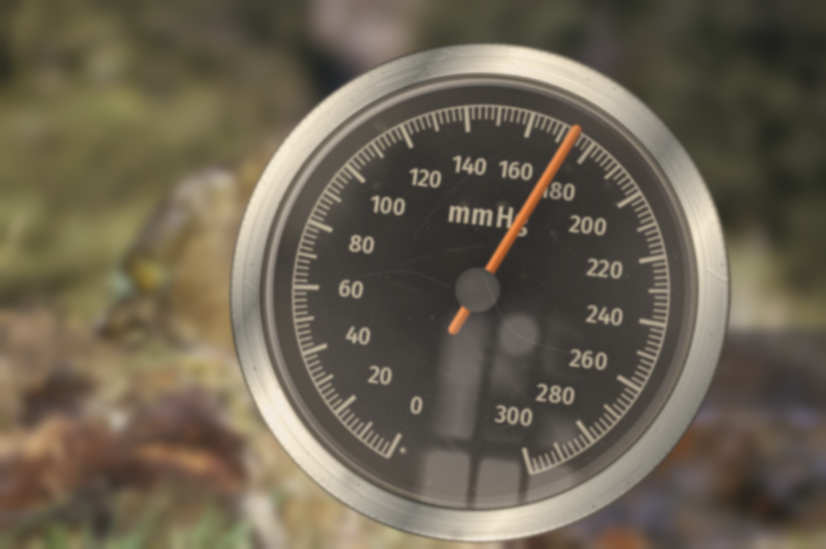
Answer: 174 mmHg
